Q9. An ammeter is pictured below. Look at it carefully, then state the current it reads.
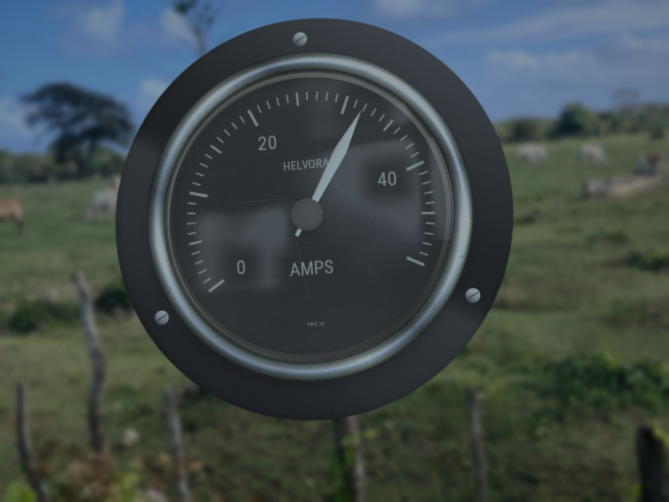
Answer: 32 A
